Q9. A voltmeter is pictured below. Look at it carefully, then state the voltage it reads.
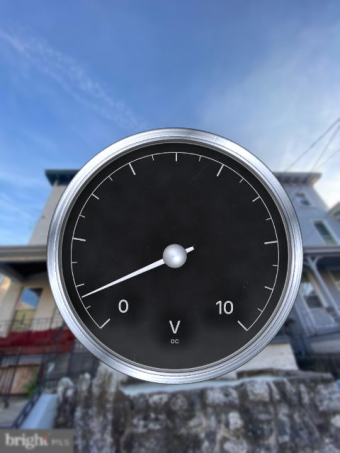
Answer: 0.75 V
